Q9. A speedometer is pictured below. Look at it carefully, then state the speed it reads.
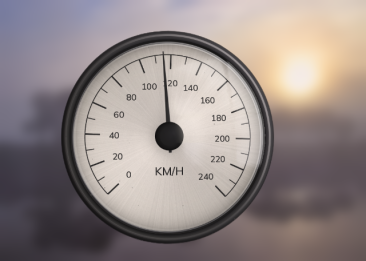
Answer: 115 km/h
